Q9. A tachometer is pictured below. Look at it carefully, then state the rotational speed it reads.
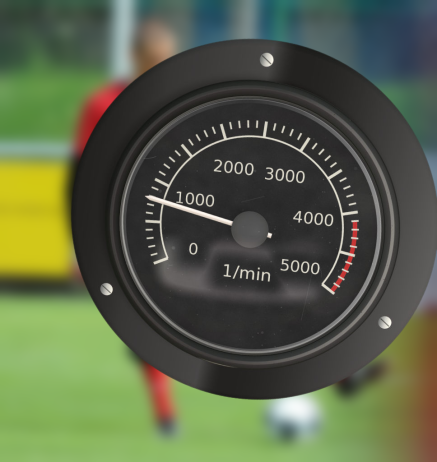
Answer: 800 rpm
